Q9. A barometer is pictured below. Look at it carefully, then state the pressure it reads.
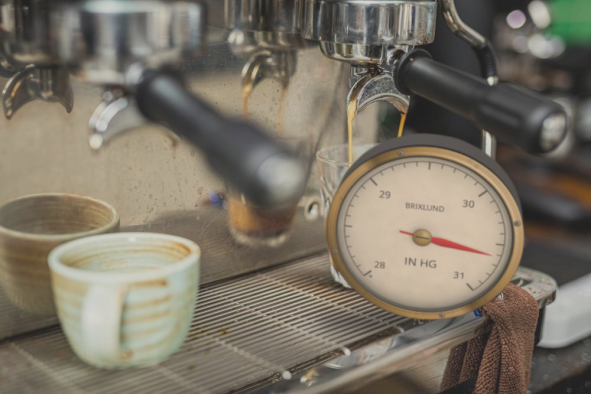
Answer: 30.6 inHg
